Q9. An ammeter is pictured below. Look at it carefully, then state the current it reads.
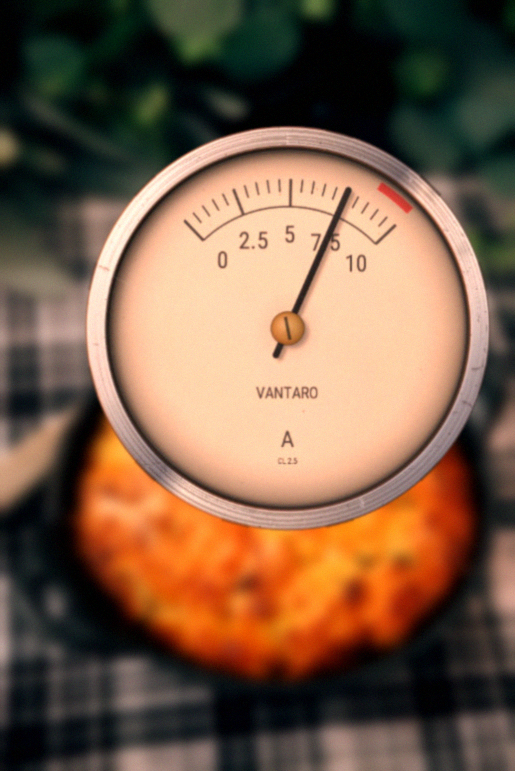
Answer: 7.5 A
